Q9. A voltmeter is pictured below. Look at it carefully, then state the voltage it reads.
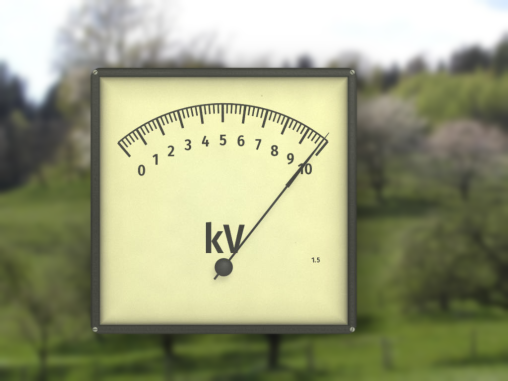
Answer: 9.8 kV
